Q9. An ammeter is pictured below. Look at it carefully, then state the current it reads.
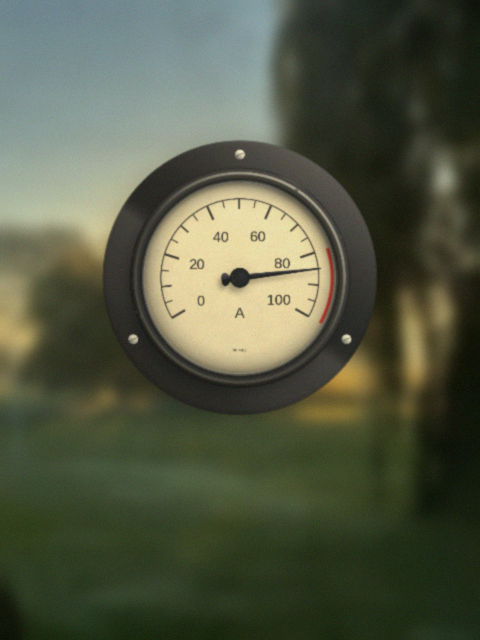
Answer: 85 A
